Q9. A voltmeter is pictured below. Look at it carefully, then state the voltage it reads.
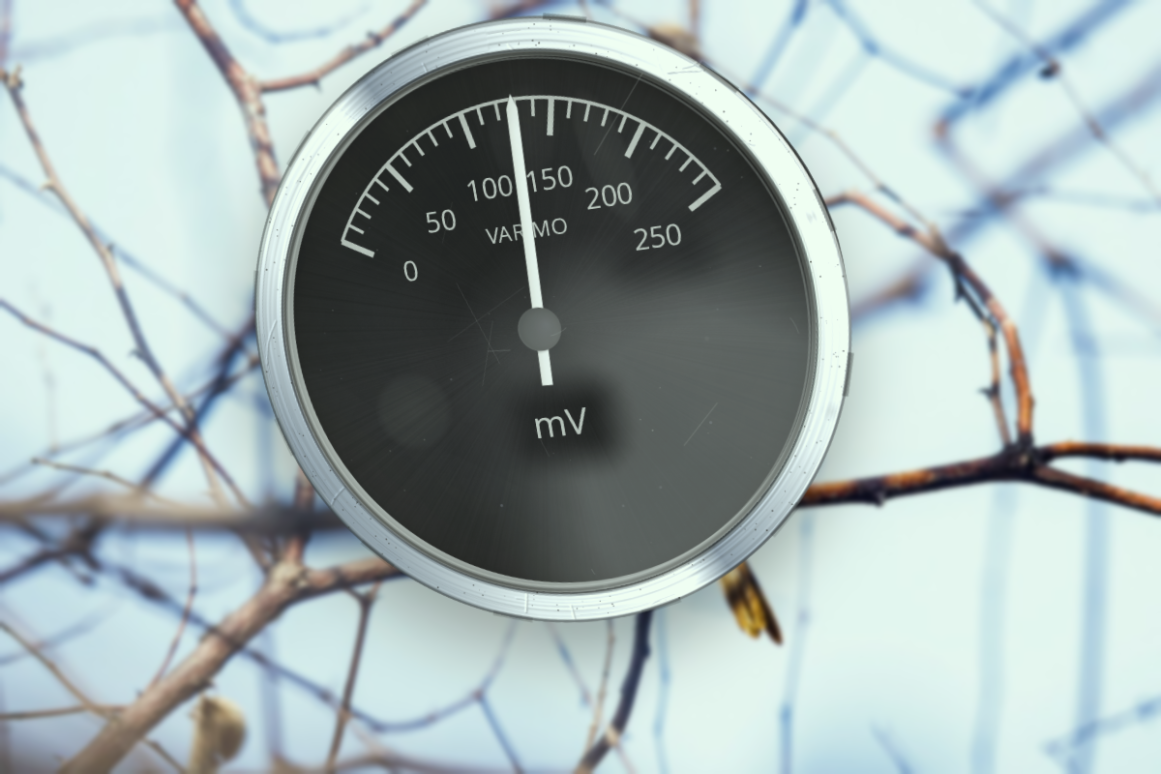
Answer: 130 mV
